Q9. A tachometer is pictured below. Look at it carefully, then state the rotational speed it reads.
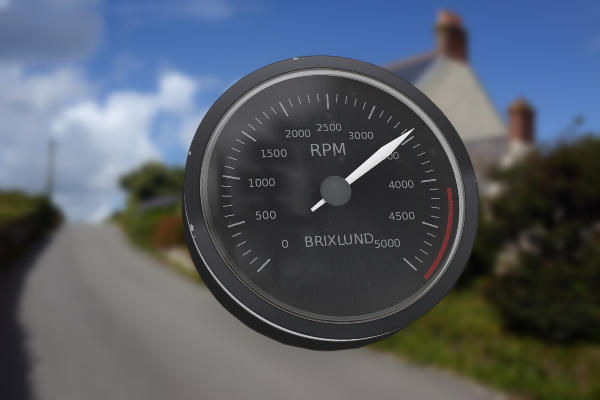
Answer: 3450 rpm
